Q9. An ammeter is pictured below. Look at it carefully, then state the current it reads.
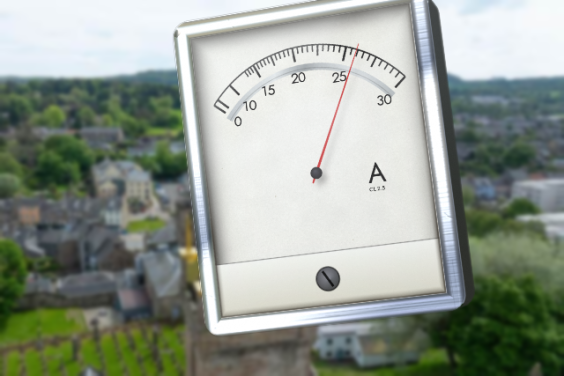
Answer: 26 A
